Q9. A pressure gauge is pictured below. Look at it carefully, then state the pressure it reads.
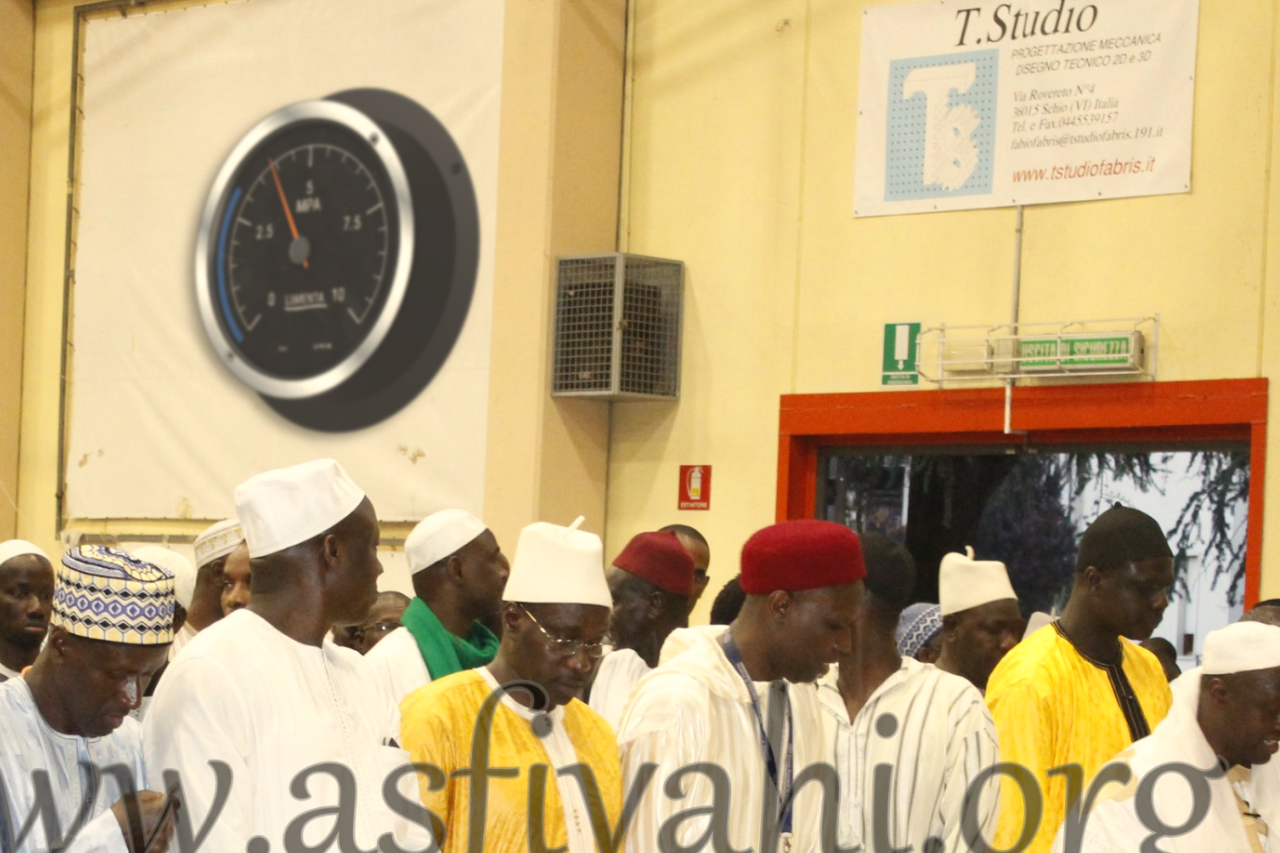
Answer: 4 MPa
